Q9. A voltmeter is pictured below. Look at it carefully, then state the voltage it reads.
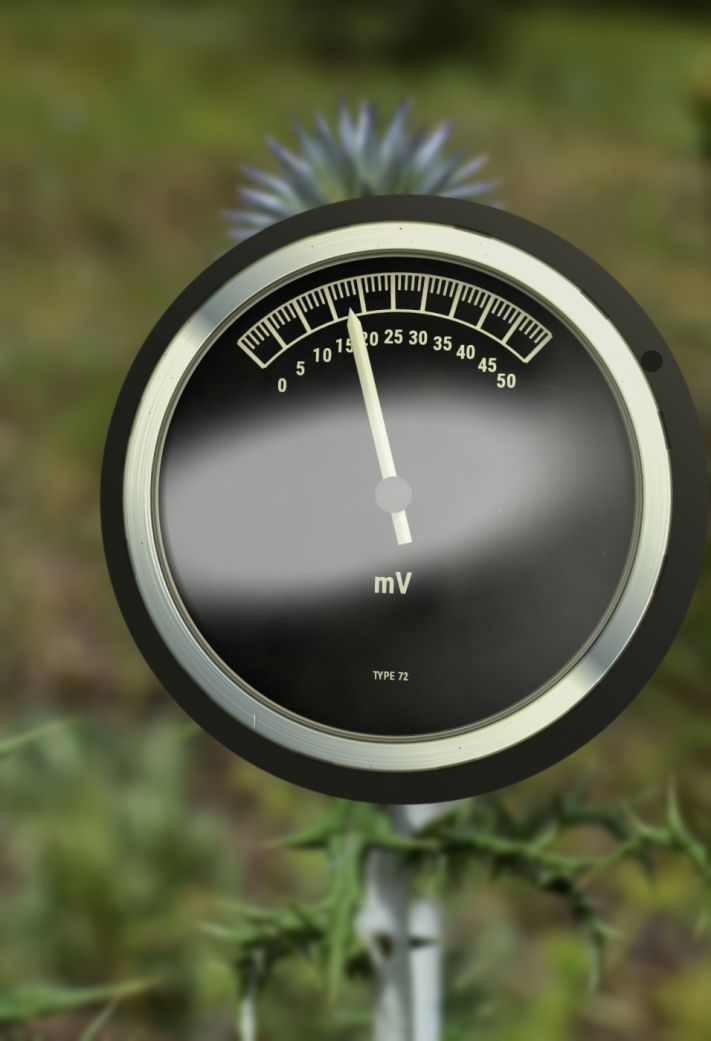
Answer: 18 mV
